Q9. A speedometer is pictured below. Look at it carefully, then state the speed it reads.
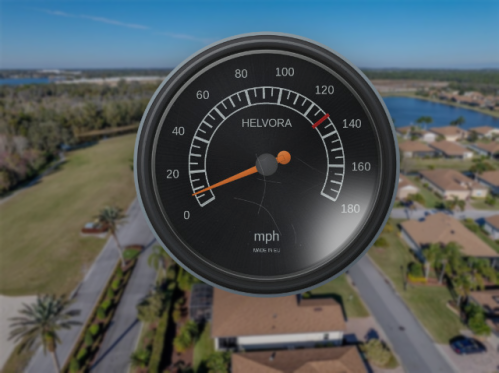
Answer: 7.5 mph
